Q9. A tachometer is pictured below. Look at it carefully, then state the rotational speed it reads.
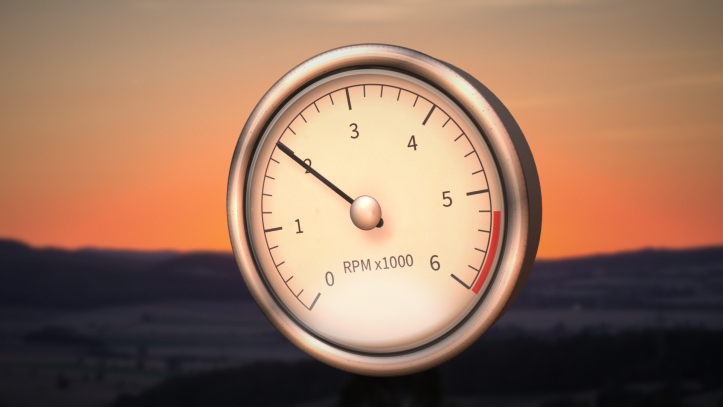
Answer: 2000 rpm
